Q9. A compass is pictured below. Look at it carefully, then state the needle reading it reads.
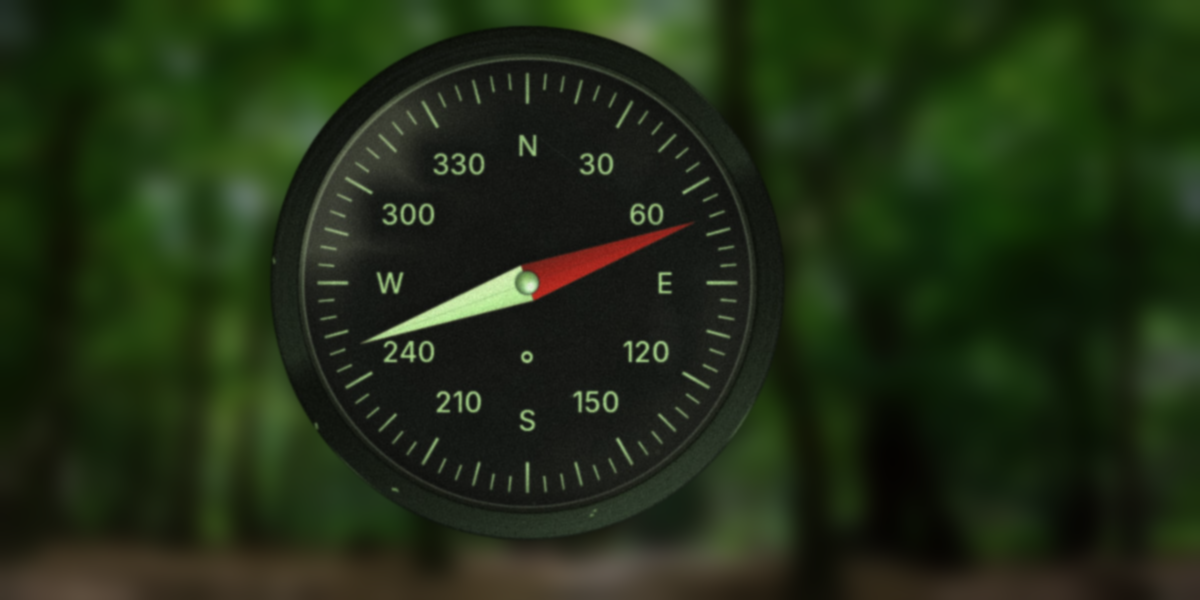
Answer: 70 °
